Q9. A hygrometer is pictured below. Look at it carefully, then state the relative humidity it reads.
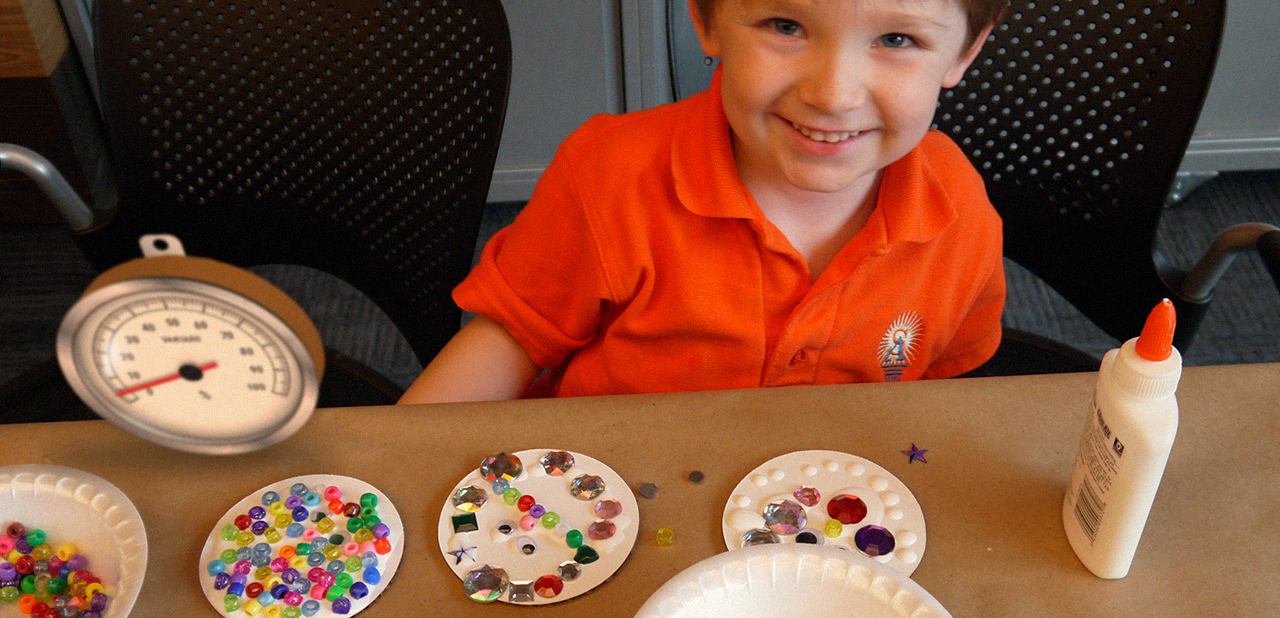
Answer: 5 %
